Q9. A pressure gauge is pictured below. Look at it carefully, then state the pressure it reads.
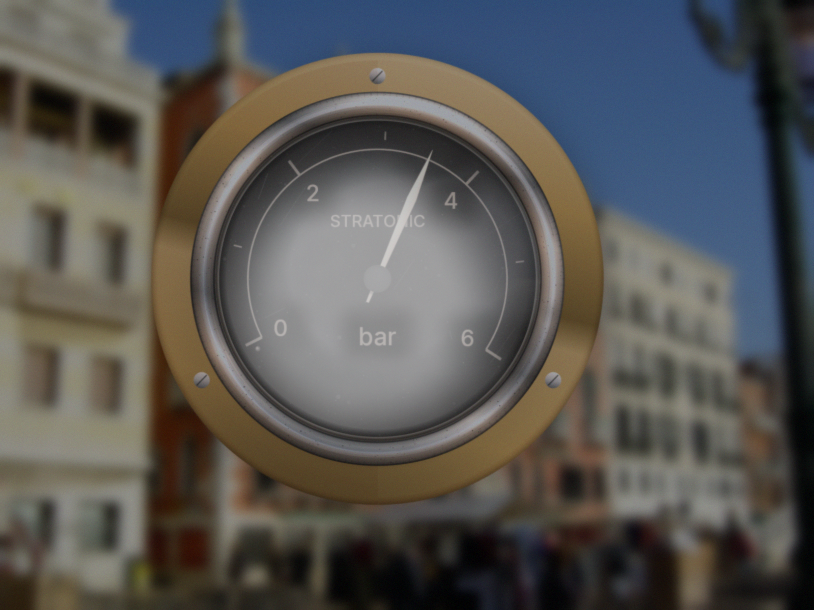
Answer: 3.5 bar
